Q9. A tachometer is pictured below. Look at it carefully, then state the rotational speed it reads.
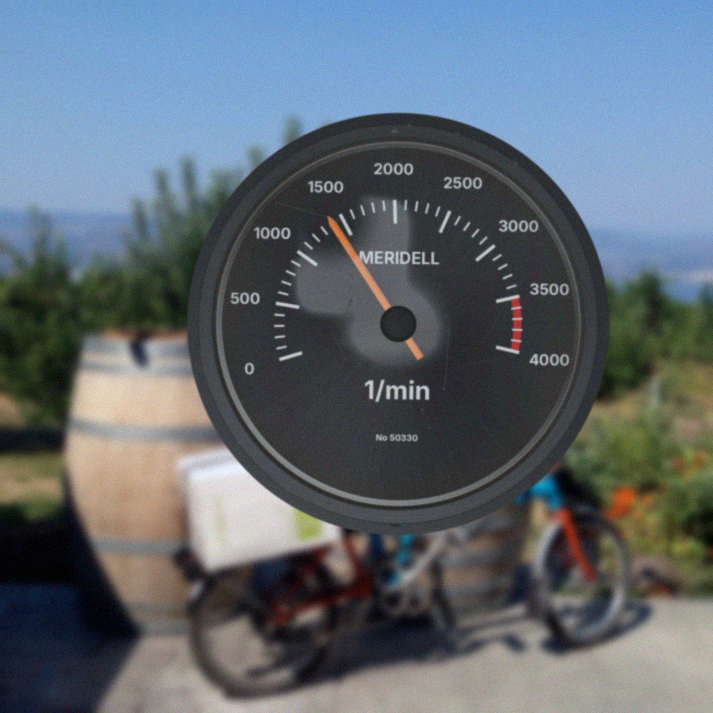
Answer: 1400 rpm
